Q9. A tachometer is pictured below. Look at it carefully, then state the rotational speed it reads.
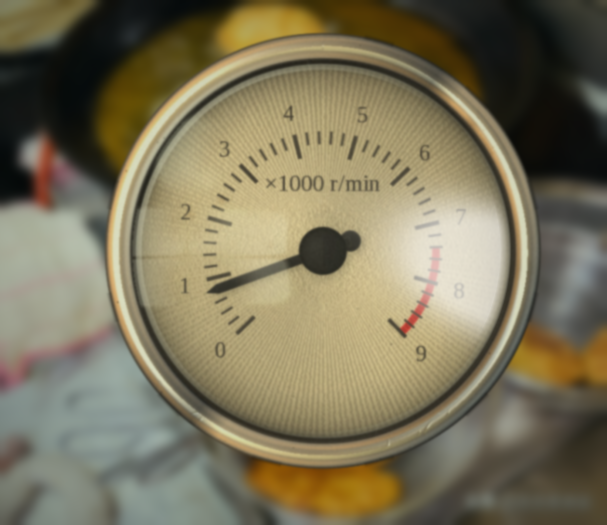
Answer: 800 rpm
